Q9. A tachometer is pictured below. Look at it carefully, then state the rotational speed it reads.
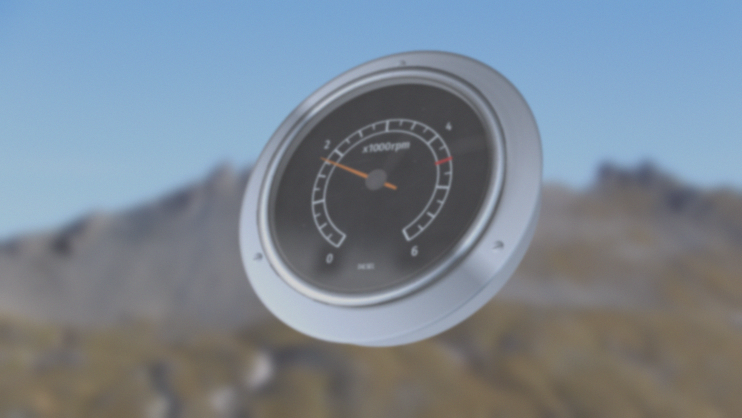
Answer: 1750 rpm
